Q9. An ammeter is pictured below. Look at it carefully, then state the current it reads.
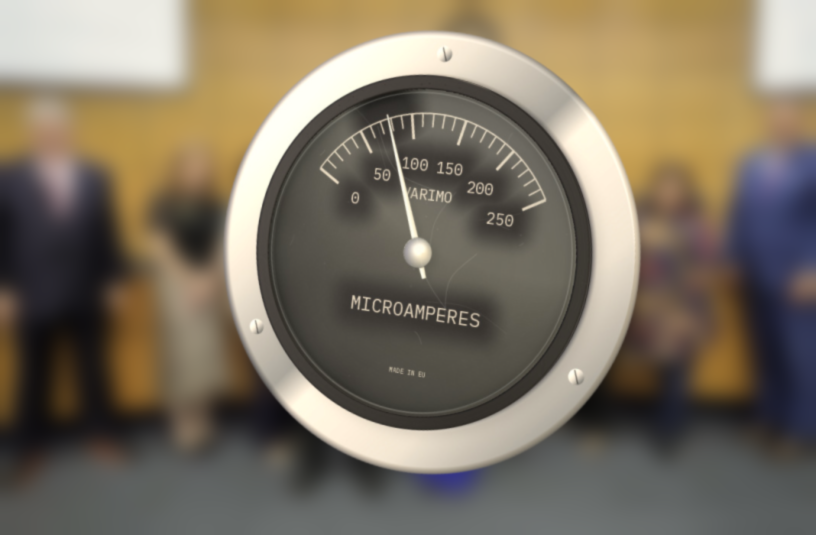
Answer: 80 µA
